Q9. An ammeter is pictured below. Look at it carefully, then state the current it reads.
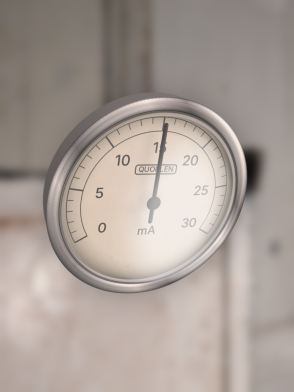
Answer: 15 mA
